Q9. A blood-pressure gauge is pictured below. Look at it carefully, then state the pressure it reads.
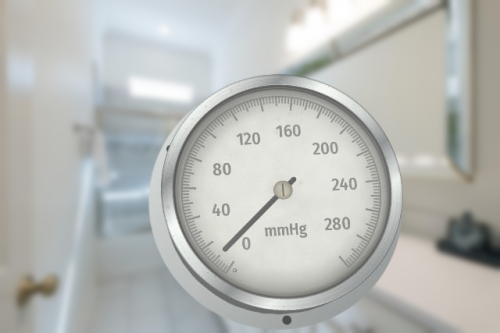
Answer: 10 mmHg
